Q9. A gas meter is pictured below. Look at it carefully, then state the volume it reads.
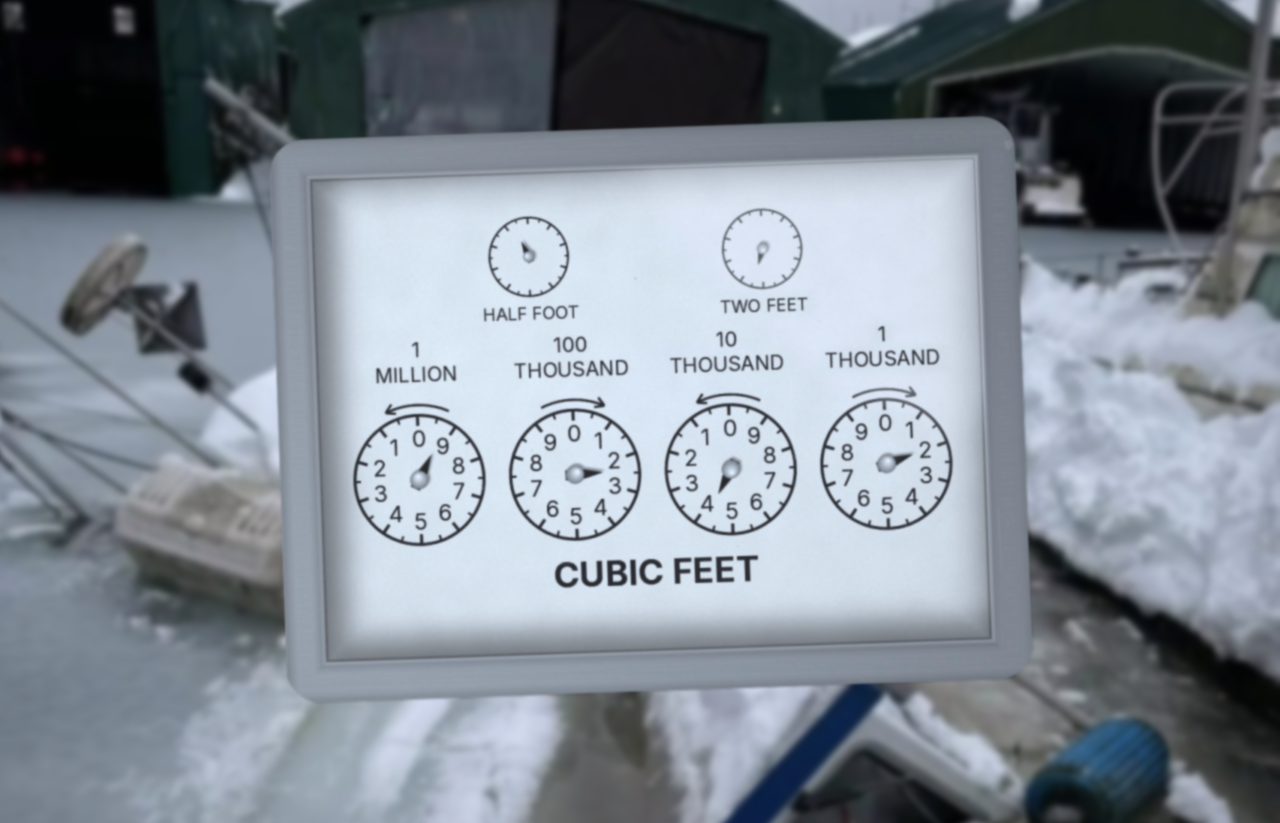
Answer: 924200 ft³
